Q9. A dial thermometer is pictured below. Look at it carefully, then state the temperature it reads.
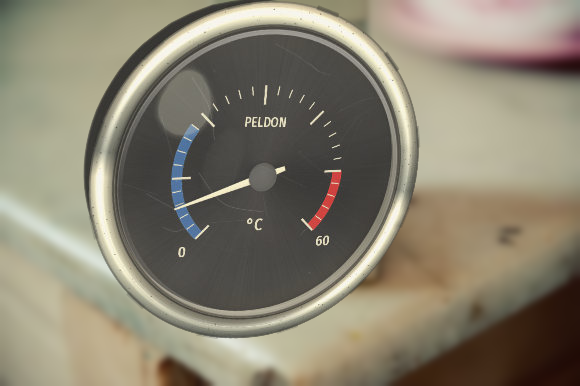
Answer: 6 °C
